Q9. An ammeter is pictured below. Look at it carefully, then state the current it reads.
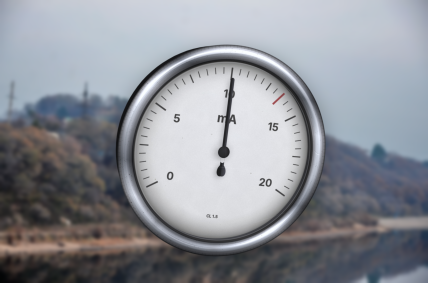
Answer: 10 mA
